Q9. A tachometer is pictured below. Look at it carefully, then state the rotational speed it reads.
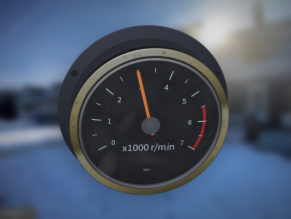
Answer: 3000 rpm
